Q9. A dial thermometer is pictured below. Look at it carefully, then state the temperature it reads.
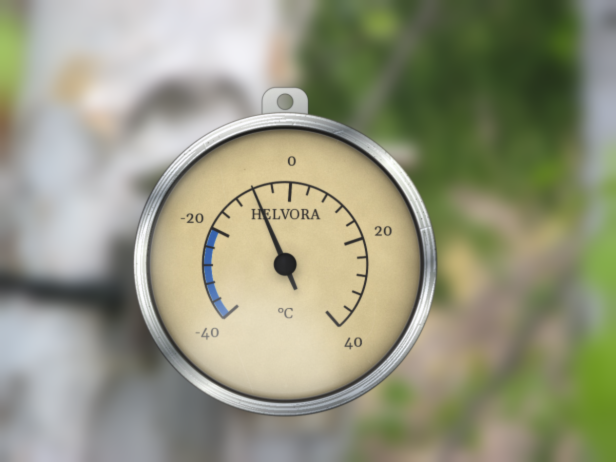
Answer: -8 °C
